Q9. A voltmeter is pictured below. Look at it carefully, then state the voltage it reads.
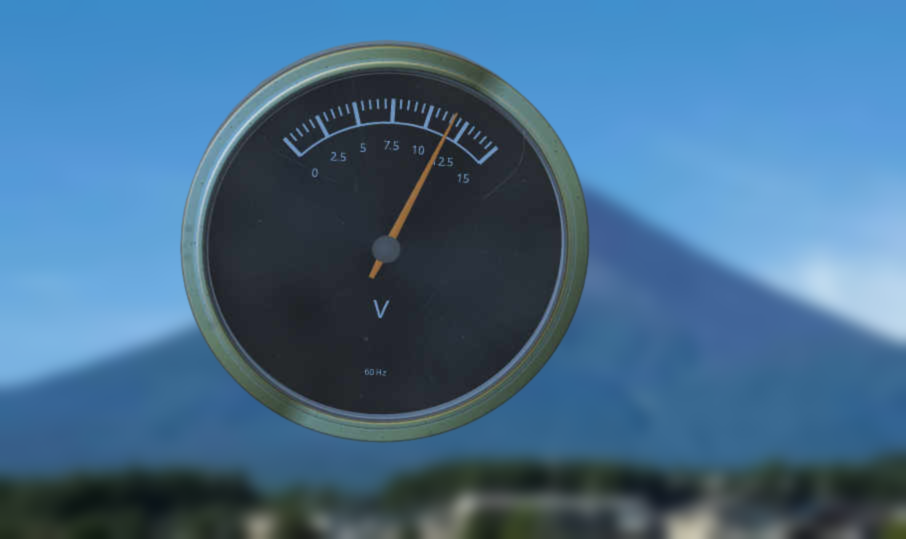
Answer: 11.5 V
